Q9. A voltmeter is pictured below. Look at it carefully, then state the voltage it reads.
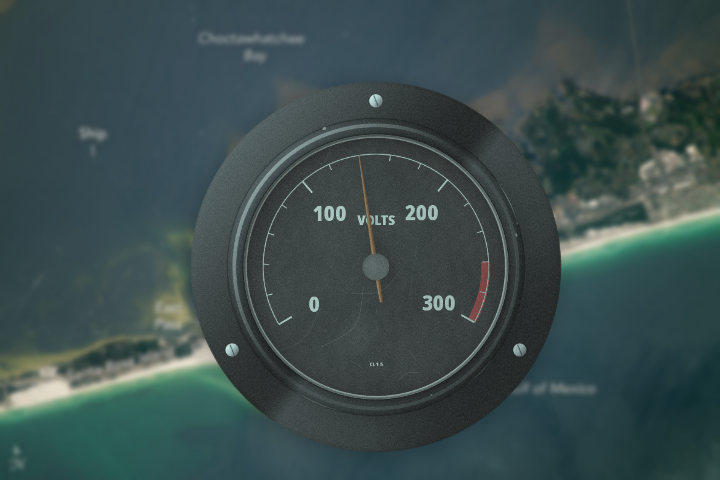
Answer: 140 V
